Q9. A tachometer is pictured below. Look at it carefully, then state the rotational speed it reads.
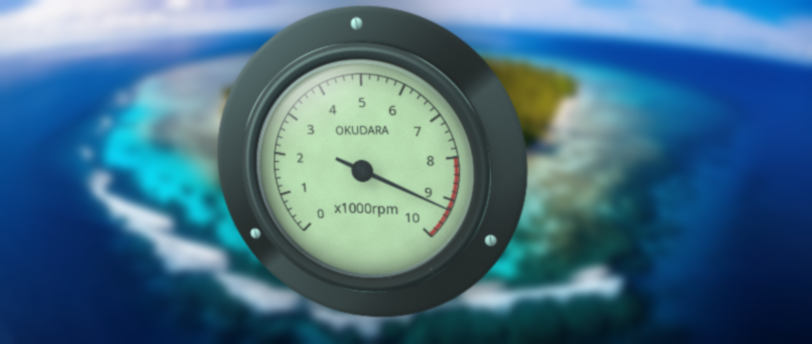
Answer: 9200 rpm
